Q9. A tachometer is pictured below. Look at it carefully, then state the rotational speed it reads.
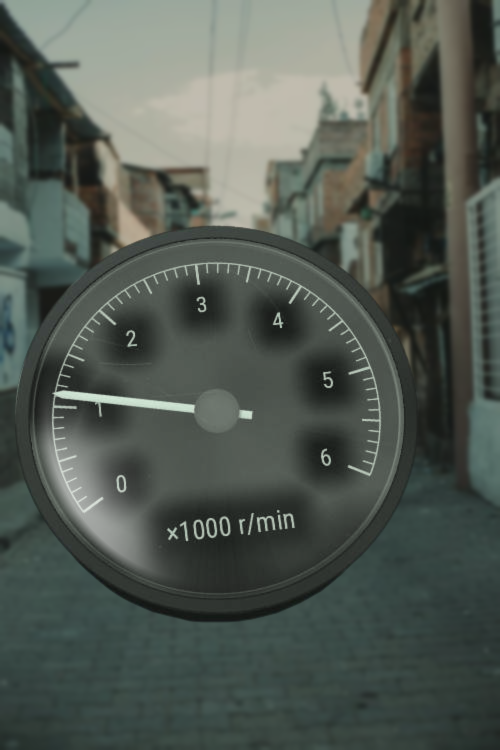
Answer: 1100 rpm
